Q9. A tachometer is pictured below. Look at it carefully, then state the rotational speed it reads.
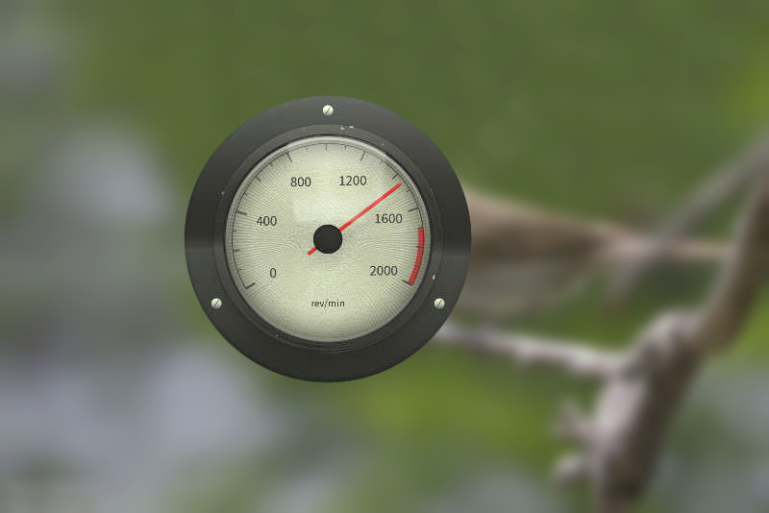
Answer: 1450 rpm
